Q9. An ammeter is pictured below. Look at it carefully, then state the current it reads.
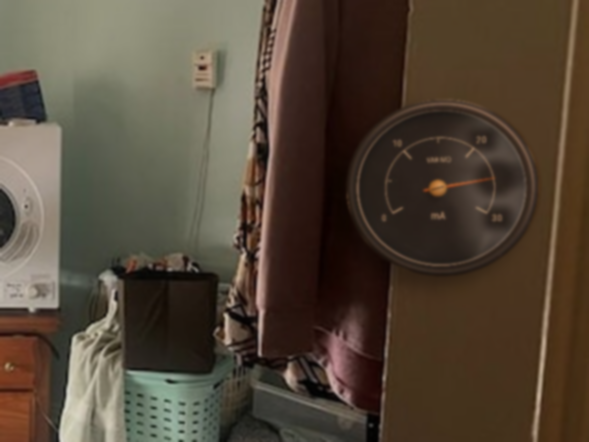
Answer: 25 mA
